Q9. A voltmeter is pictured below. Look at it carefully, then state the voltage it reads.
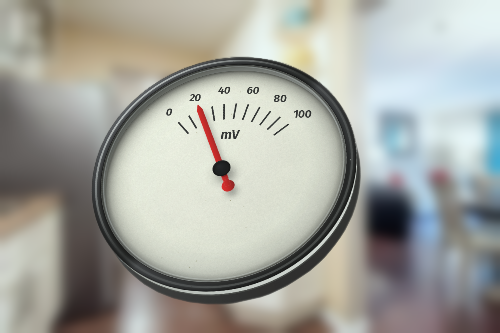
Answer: 20 mV
